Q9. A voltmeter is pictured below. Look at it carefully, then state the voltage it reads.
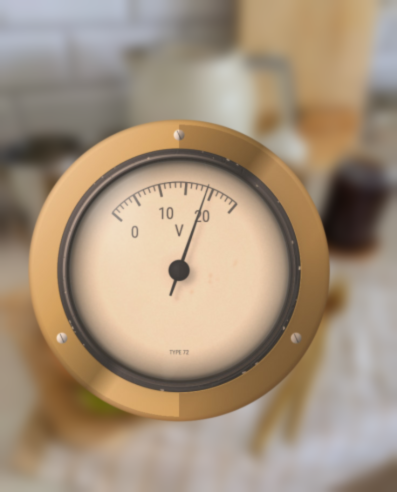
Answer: 19 V
